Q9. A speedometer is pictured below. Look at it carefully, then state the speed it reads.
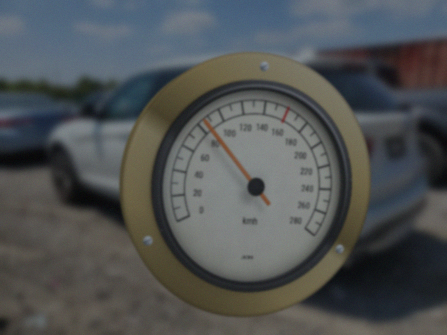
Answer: 85 km/h
